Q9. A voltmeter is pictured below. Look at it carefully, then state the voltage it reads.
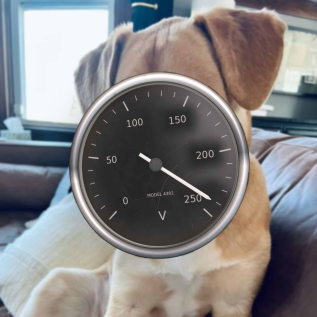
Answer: 240 V
